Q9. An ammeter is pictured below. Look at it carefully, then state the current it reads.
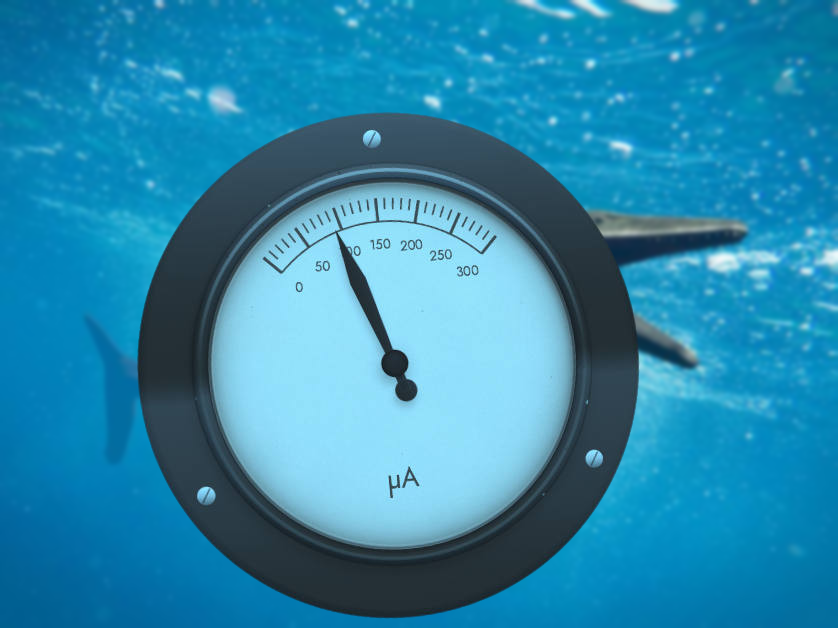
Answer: 90 µA
